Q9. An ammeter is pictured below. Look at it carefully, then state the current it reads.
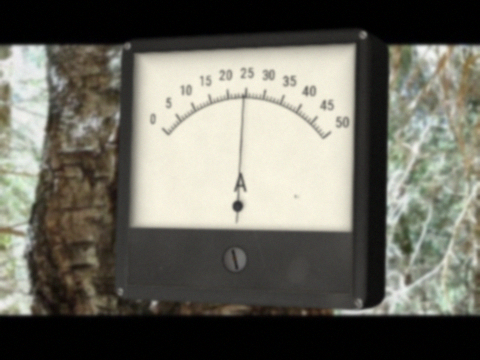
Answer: 25 A
